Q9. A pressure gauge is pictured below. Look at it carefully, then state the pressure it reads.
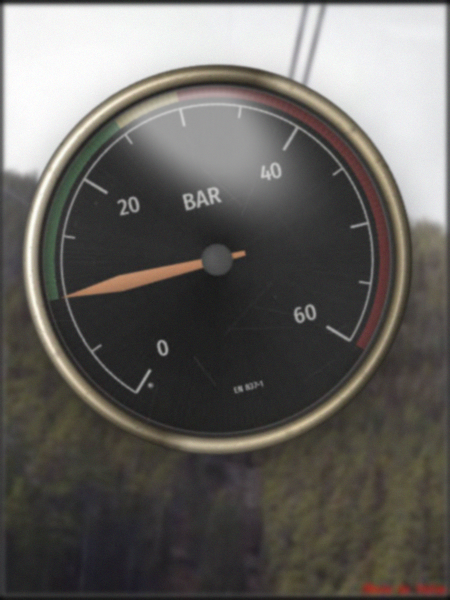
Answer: 10 bar
